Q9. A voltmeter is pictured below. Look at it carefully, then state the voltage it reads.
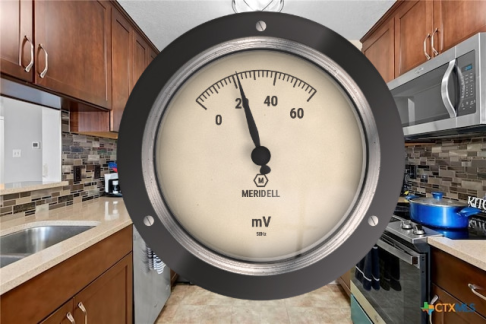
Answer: 22 mV
